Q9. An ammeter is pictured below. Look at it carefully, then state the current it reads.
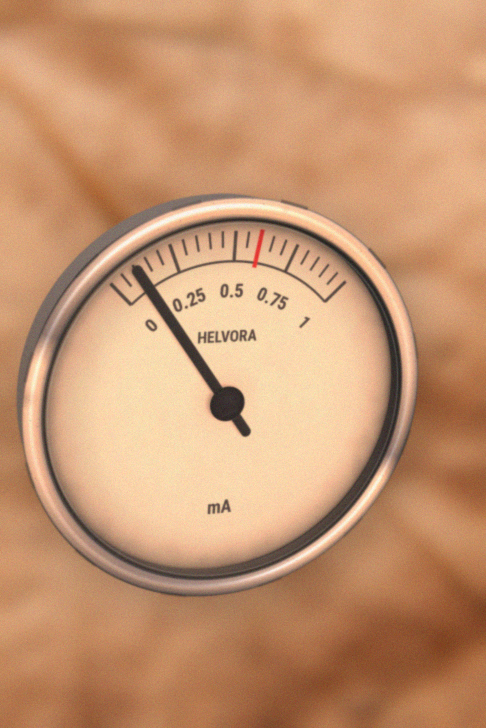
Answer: 0.1 mA
